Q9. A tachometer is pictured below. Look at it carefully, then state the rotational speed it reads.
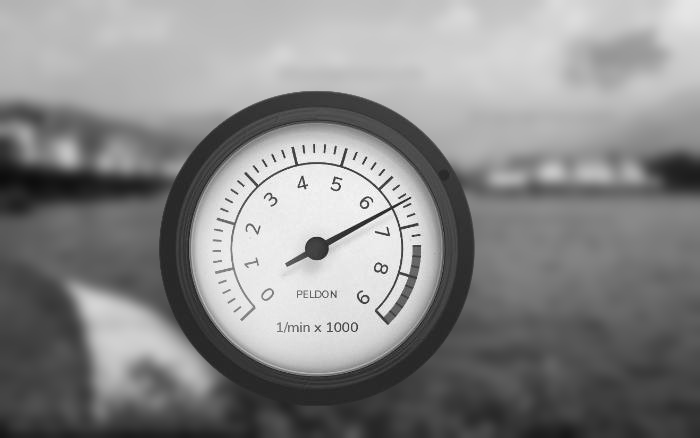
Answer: 6500 rpm
